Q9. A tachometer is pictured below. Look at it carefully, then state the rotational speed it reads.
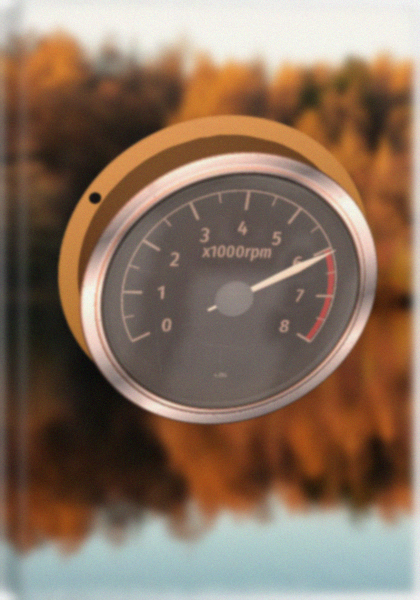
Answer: 6000 rpm
